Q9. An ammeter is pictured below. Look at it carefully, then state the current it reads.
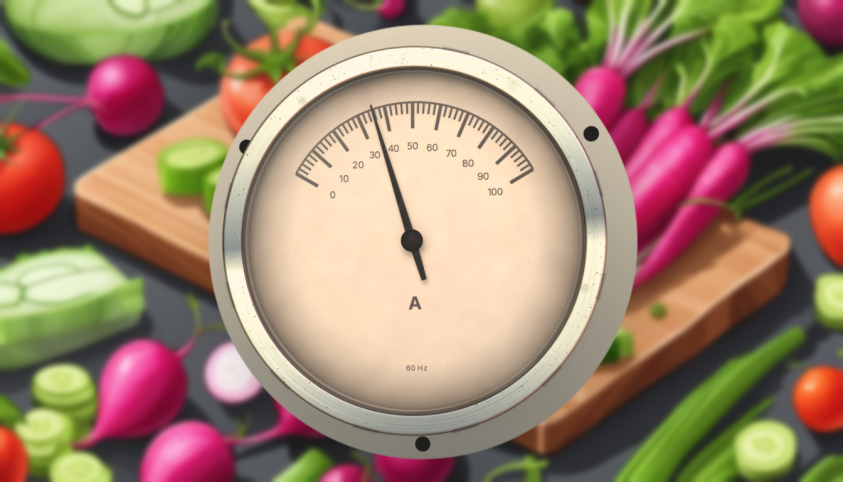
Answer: 36 A
